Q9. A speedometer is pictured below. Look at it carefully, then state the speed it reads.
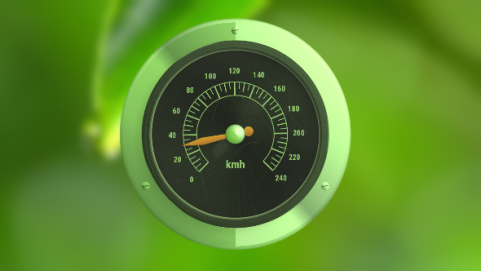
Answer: 30 km/h
